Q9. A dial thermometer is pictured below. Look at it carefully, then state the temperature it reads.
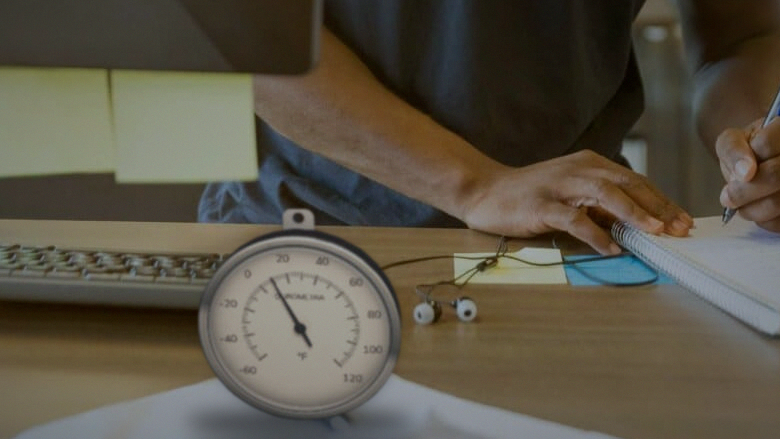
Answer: 10 °F
